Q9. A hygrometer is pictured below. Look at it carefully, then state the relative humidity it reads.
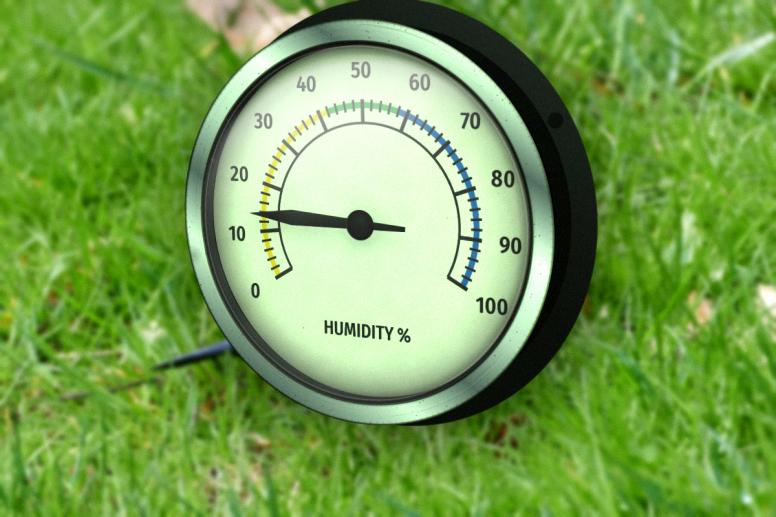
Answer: 14 %
